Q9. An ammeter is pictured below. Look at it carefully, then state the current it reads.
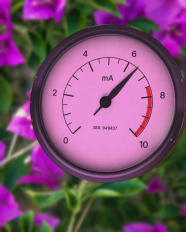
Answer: 6.5 mA
